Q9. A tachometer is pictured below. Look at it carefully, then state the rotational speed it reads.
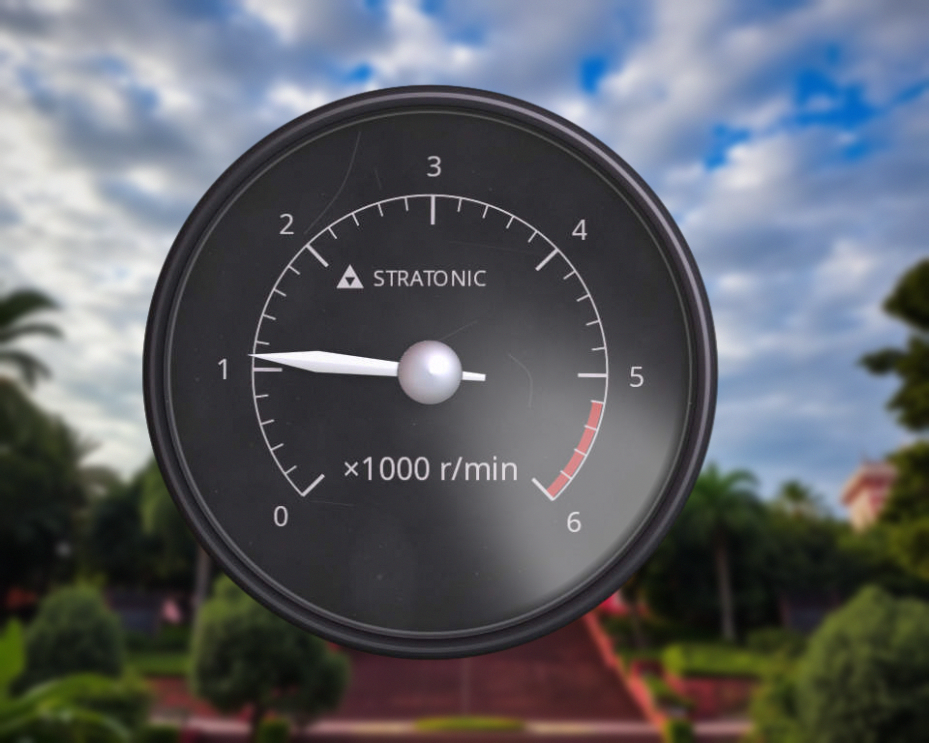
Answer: 1100 rpm
